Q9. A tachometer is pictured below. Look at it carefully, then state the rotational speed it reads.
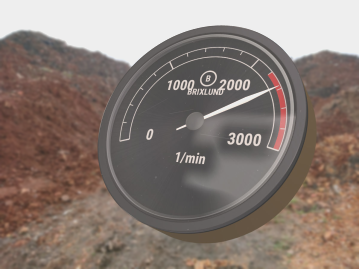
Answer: 2400 rpm
